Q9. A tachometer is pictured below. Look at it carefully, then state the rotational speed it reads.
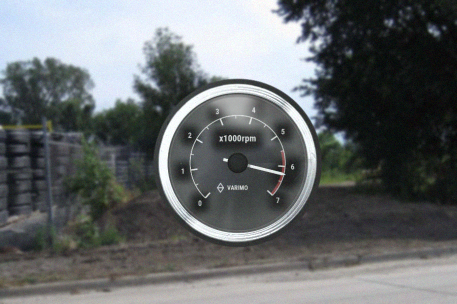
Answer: 6250 rpm
